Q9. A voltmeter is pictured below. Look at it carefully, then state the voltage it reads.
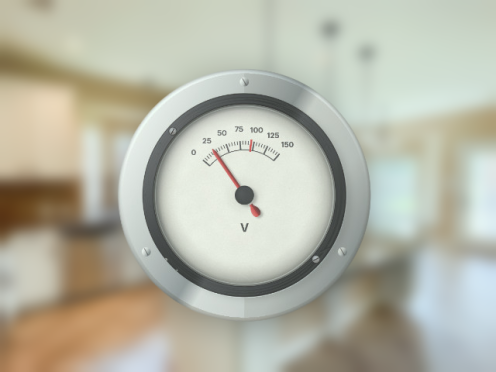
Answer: 25 V
